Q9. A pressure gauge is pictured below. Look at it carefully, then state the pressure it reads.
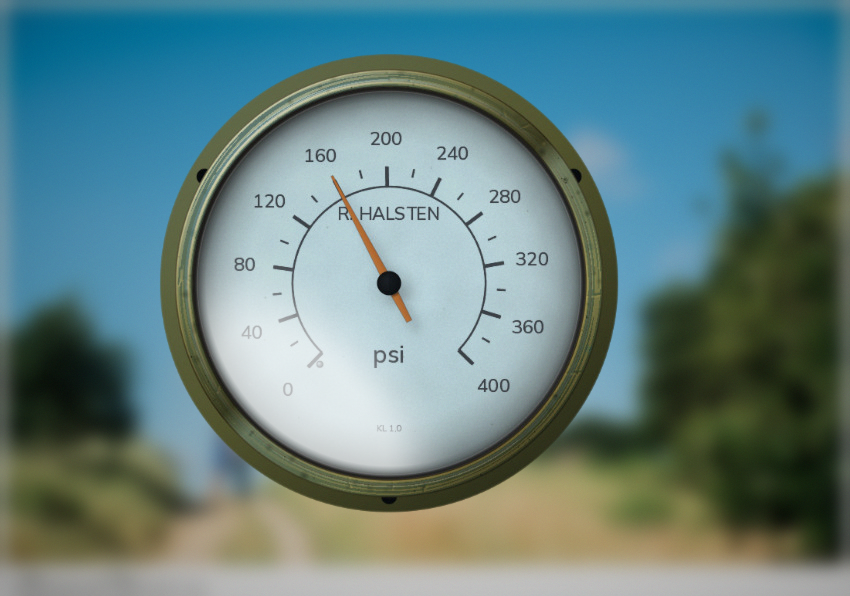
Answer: 160 psi
